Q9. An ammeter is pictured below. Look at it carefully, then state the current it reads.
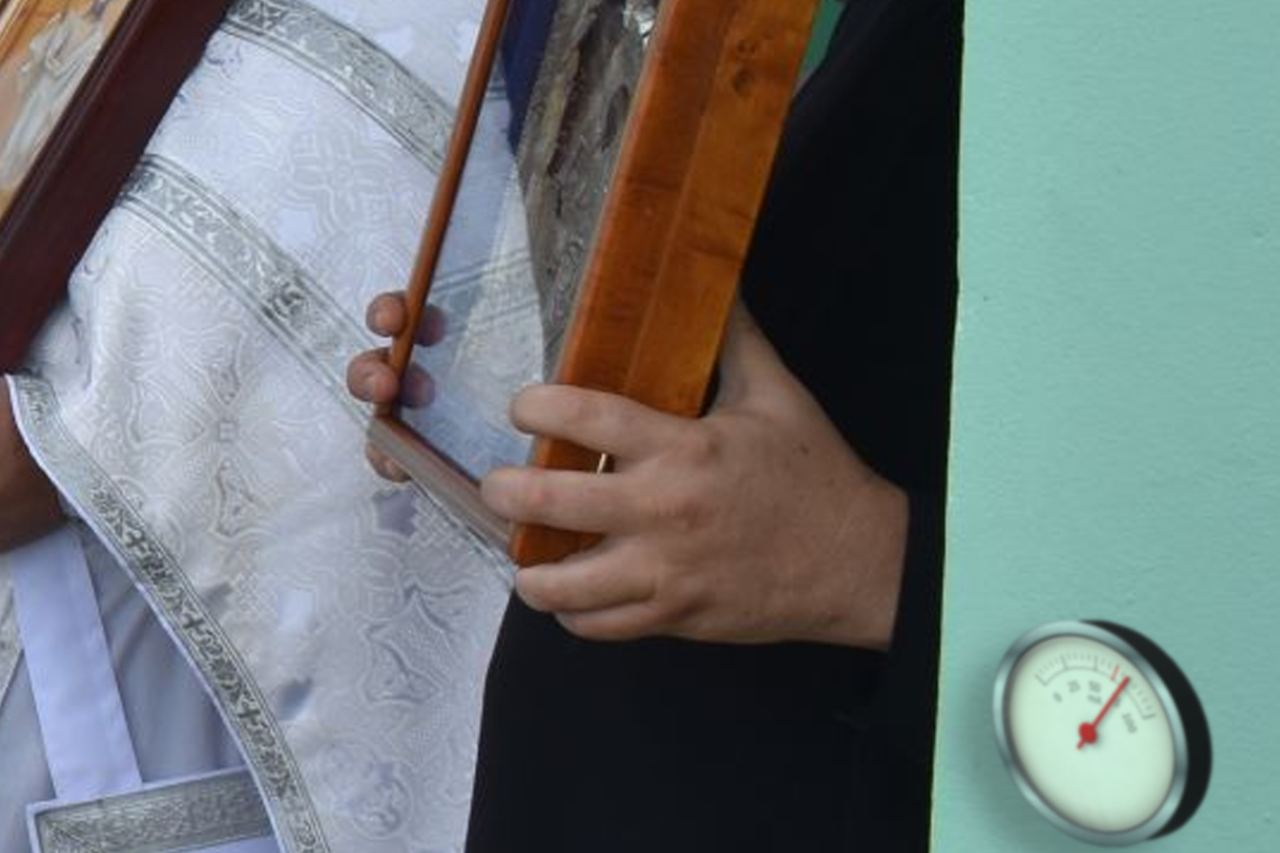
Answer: 75 mA
